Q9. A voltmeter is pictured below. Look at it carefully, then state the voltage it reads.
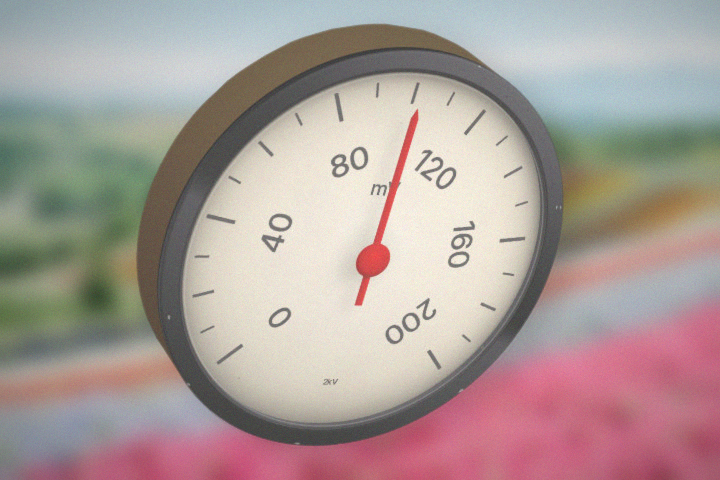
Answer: 100 mV
